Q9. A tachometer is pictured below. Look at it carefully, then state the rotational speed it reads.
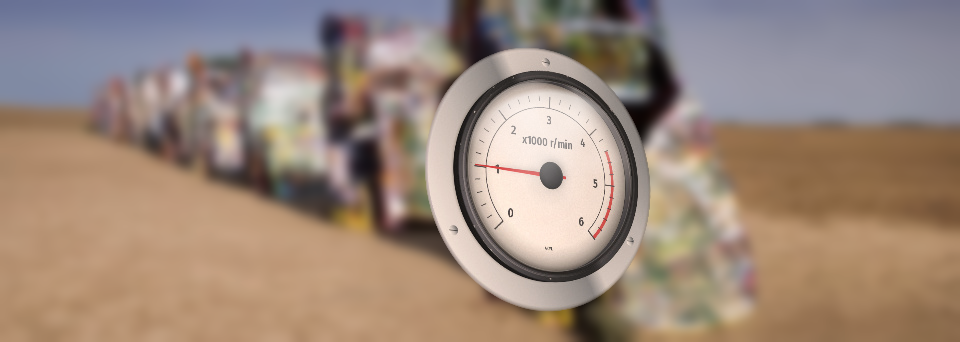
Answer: 1000 rpm
